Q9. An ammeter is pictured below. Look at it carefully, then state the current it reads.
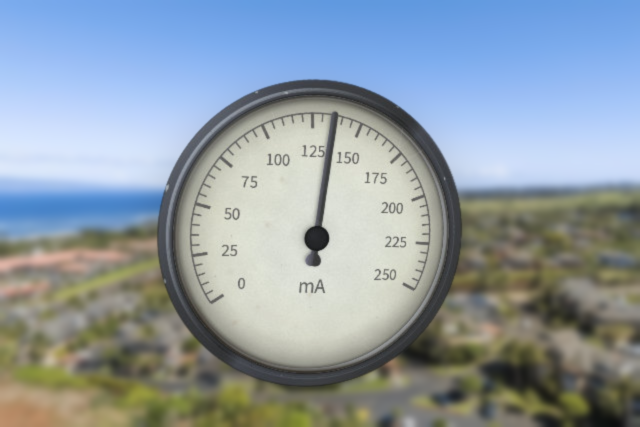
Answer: 135 mA
